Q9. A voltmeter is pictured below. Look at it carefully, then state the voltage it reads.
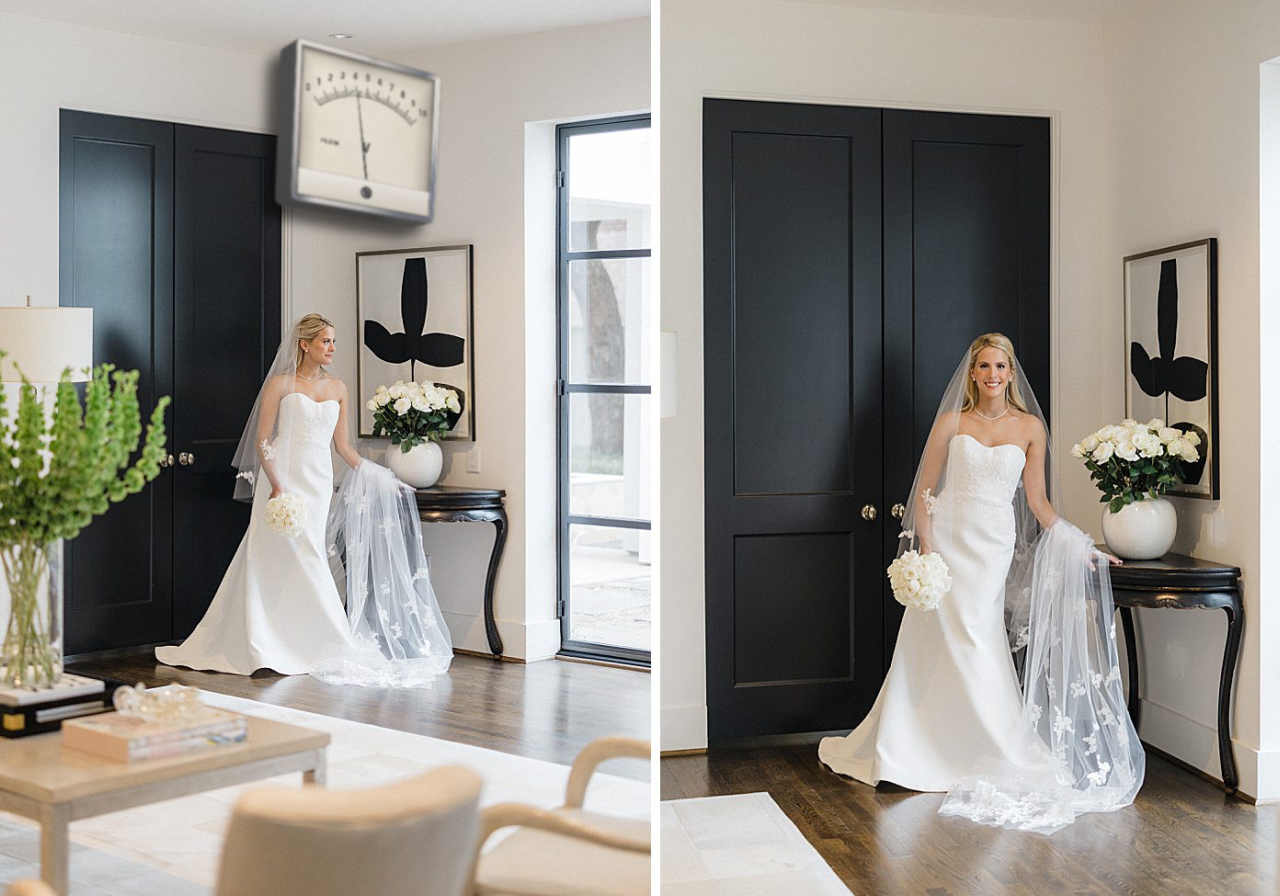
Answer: 4 V
